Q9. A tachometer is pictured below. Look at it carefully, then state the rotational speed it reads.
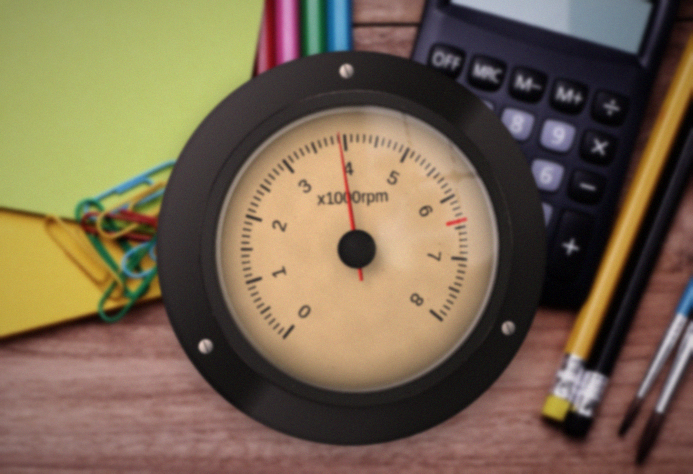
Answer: 3900 rpm
